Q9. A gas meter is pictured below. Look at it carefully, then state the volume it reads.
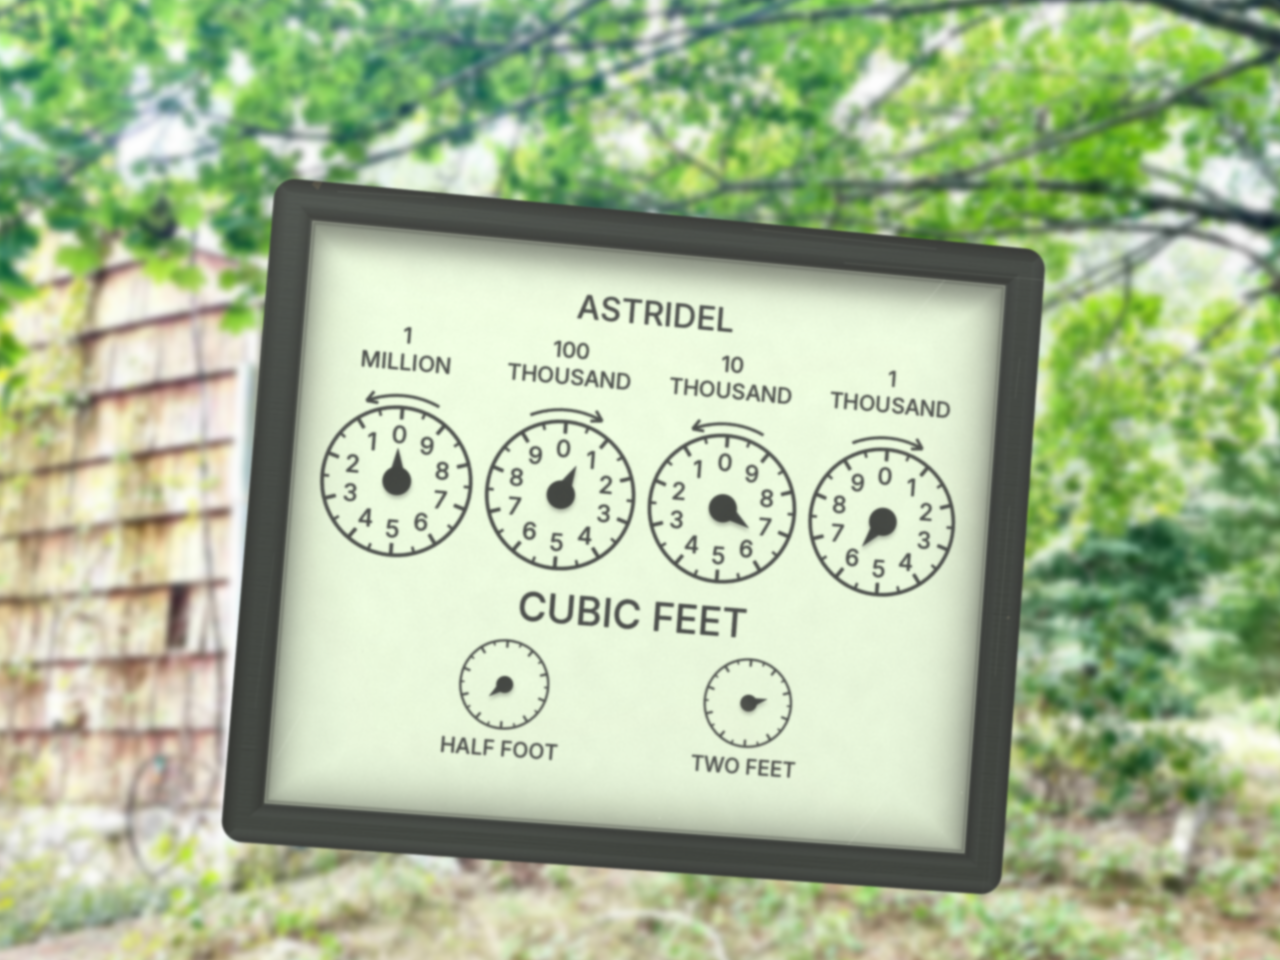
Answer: 6600 ft³
